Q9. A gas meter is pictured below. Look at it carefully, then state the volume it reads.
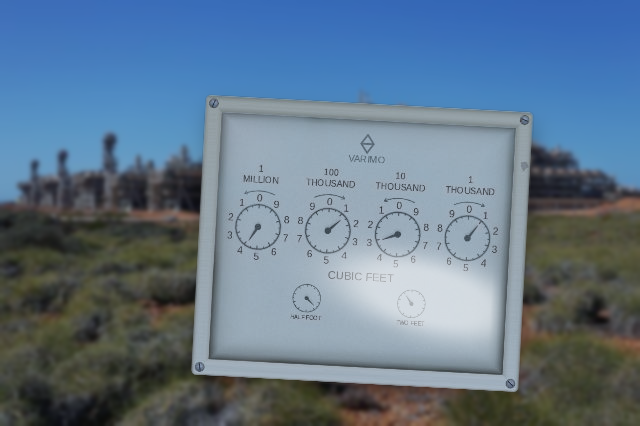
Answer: 413100 ft³
